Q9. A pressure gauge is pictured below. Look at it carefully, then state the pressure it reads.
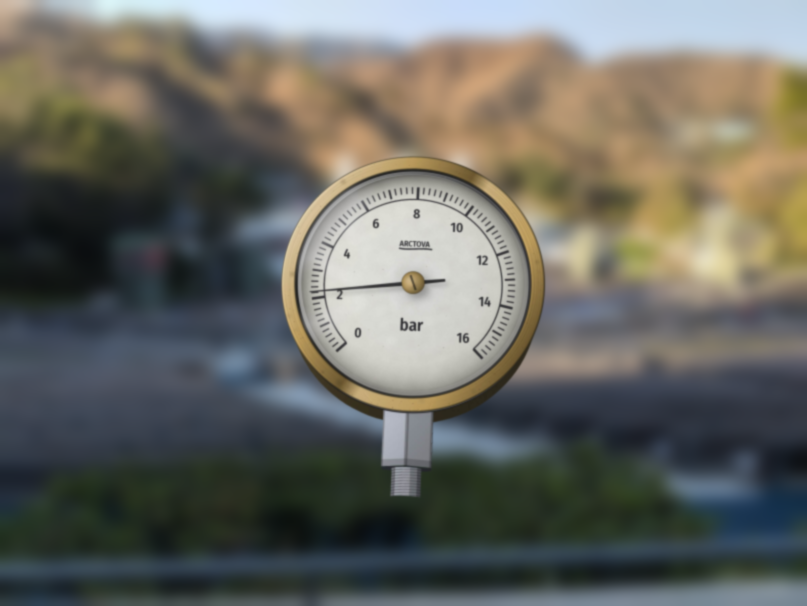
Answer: 2.2 bar
